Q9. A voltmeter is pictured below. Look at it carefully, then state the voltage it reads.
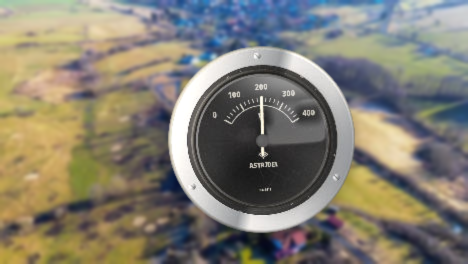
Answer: 200 V
